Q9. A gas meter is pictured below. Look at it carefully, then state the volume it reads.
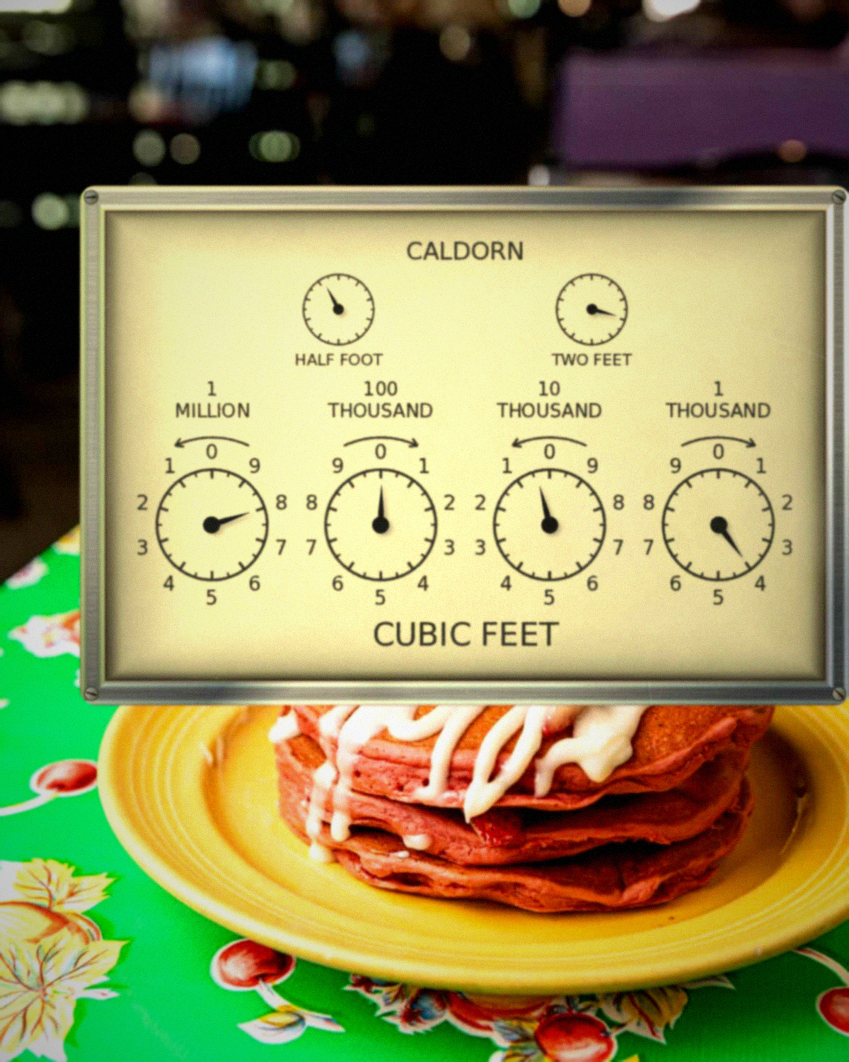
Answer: 800400 ft³
